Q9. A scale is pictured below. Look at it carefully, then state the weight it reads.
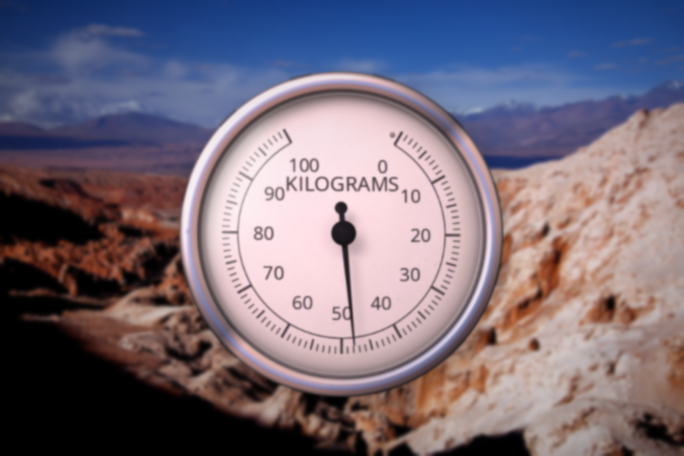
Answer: 48 kg
